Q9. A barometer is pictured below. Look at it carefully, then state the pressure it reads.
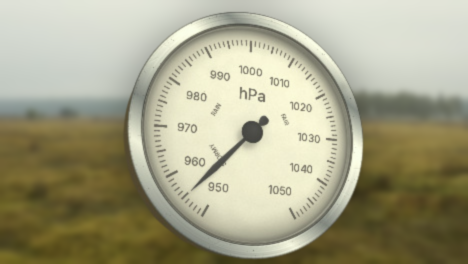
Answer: 955 hPa
